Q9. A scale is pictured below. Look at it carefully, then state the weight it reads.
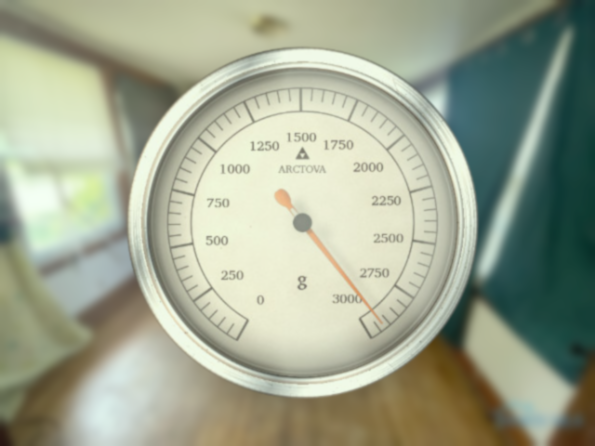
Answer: 2925 g
